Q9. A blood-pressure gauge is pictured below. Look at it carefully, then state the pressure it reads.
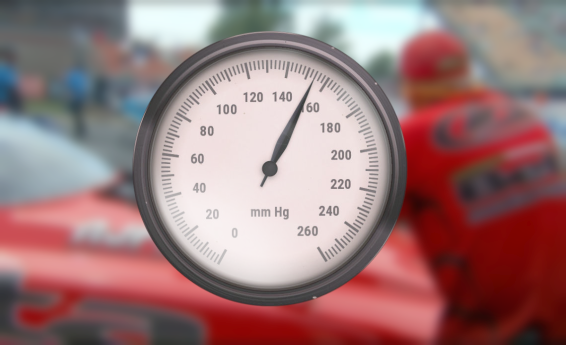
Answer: 154 mmHg
